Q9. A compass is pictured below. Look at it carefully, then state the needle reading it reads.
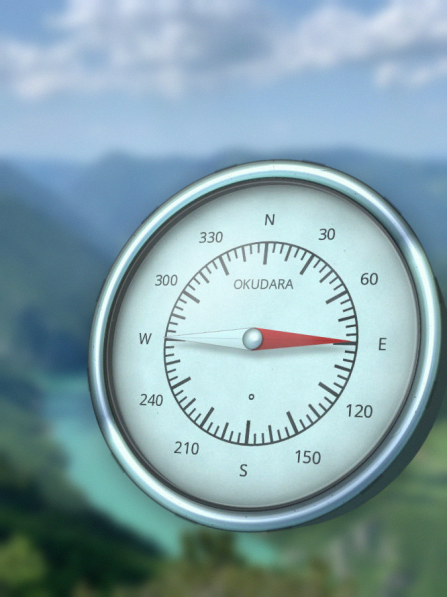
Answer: 90 °
